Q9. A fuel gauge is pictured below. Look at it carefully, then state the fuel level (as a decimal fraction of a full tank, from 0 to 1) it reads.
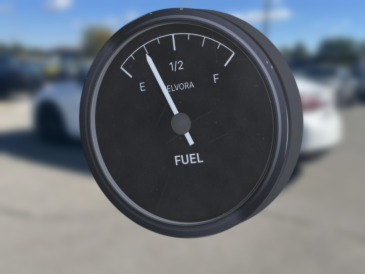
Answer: 0.25
